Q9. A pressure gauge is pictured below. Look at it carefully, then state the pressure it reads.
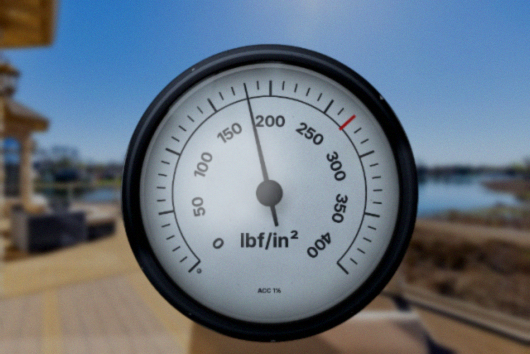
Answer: 180 psi
